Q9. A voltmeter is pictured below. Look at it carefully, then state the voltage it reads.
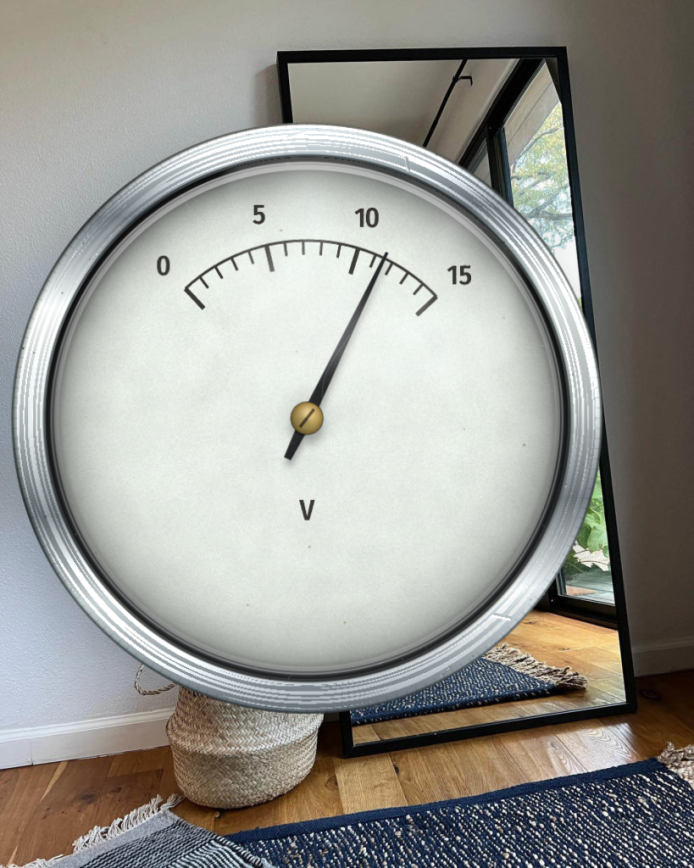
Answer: 11.5 V
